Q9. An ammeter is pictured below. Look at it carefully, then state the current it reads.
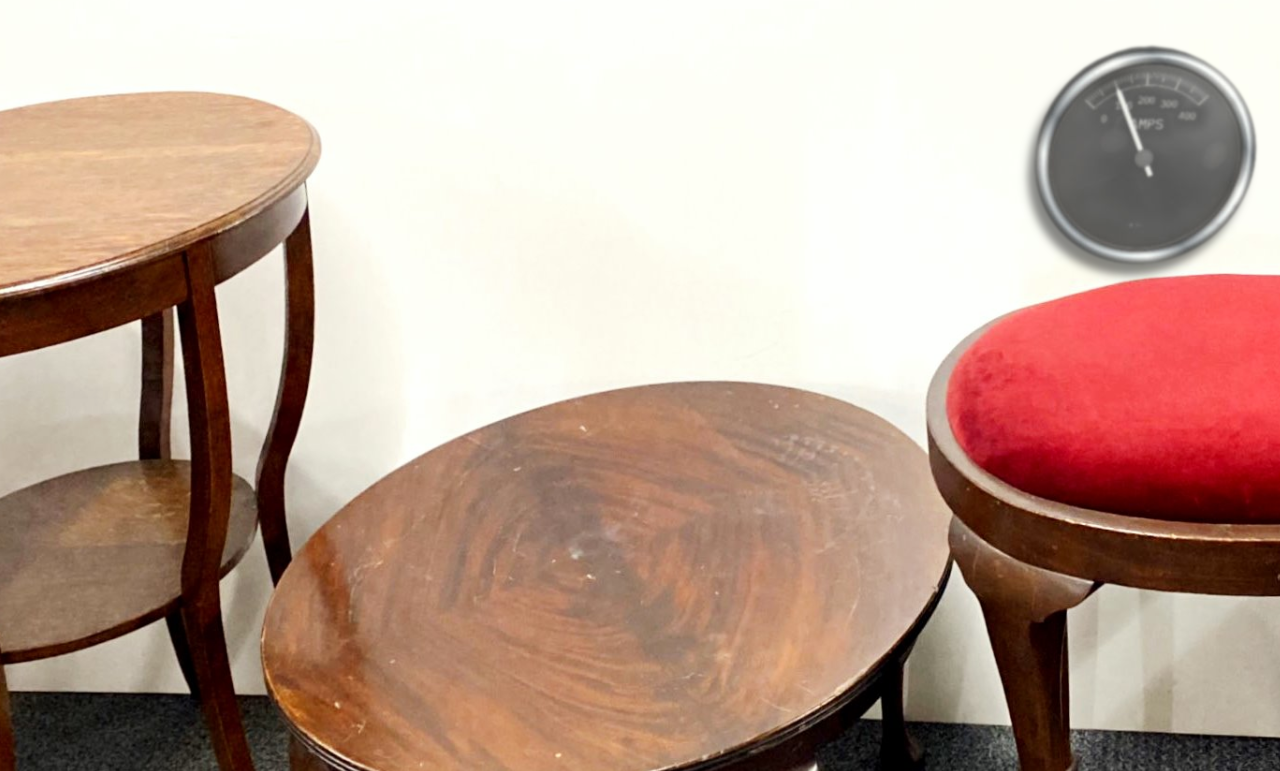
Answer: 100 A
